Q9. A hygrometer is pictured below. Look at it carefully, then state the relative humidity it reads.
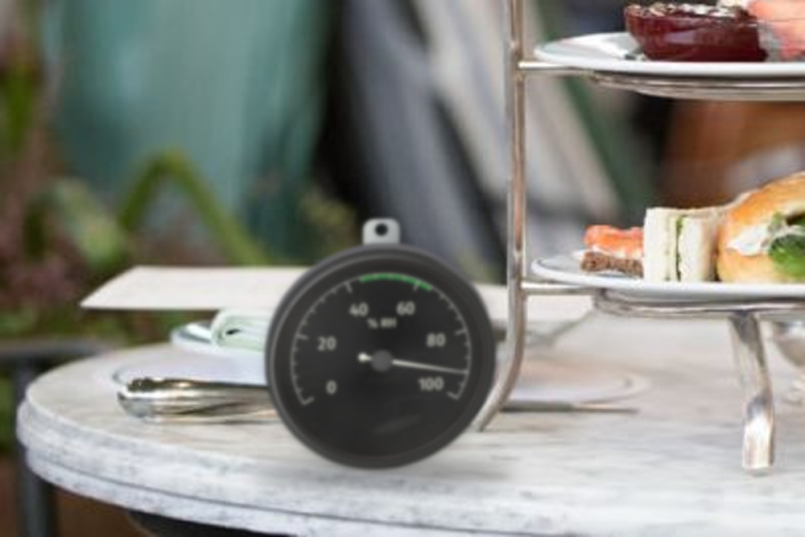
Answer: 92 %
